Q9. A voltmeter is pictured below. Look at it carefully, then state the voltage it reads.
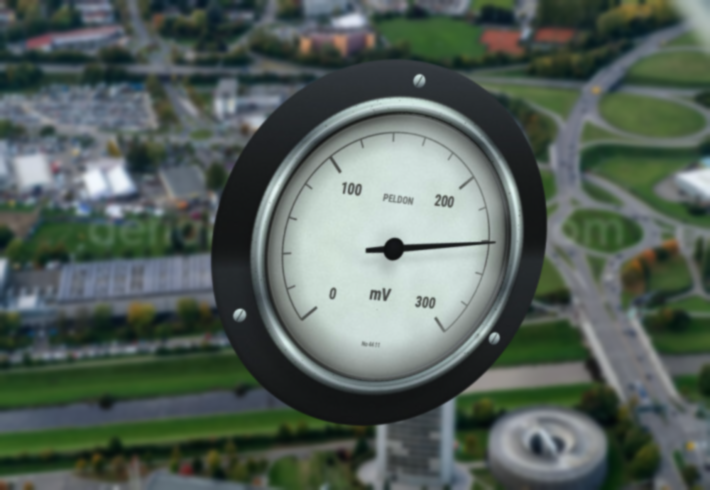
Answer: 240 mV
